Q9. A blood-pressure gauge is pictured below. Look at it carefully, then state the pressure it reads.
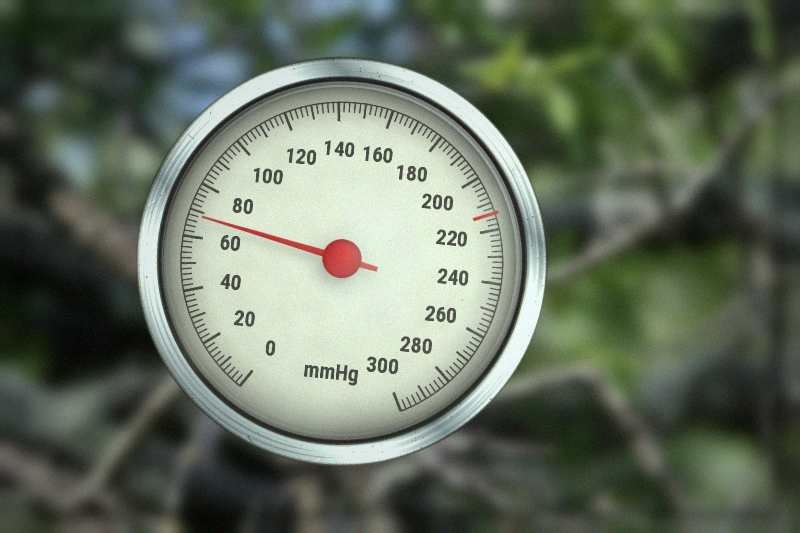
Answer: 68 mmHg
